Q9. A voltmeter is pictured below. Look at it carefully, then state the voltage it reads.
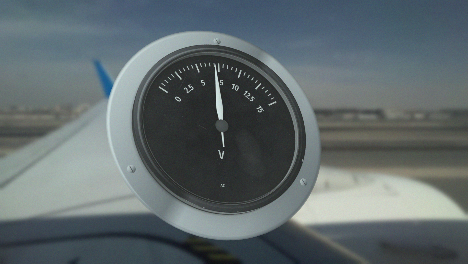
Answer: 7 V
